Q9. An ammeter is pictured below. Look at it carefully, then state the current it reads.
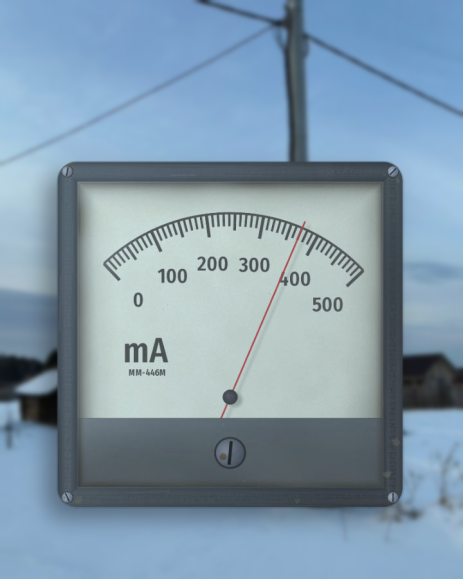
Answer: 370 mA
